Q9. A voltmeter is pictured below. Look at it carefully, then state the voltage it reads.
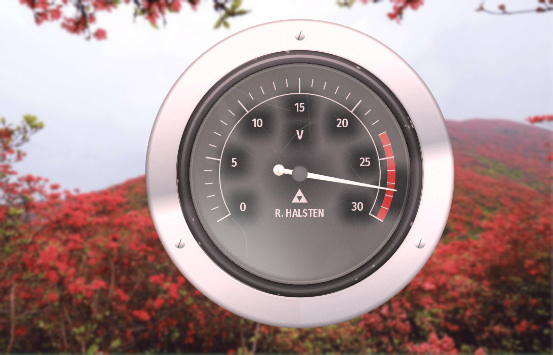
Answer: 27.5 V
